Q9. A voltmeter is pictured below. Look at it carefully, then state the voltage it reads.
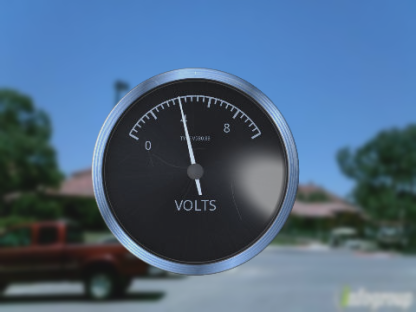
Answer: 4 V
